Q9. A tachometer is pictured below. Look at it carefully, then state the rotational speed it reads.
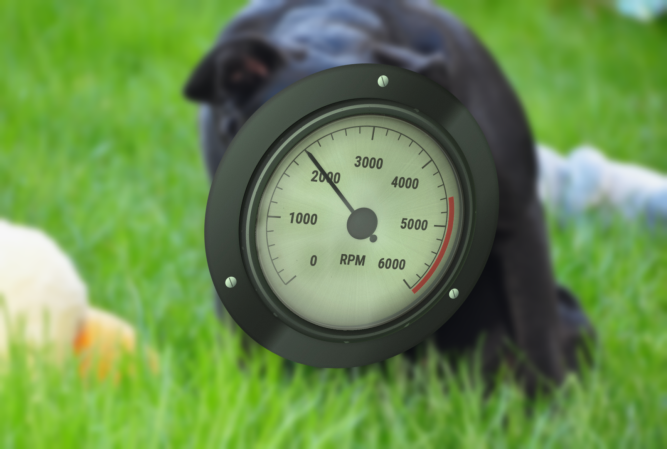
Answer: 2000 rpm
